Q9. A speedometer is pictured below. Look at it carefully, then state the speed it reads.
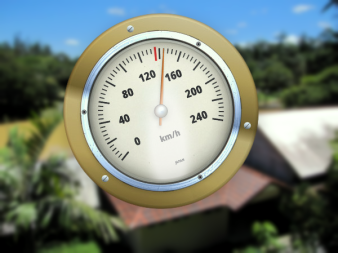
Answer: 144 km/h
